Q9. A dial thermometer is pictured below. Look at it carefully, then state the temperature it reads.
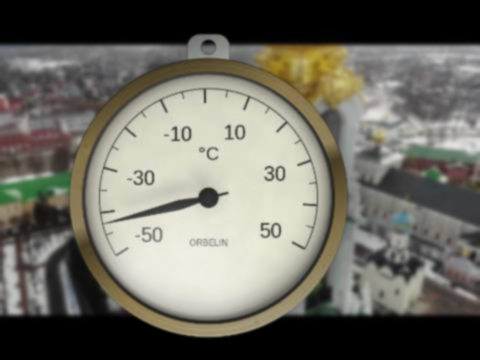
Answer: -42.5 °C
